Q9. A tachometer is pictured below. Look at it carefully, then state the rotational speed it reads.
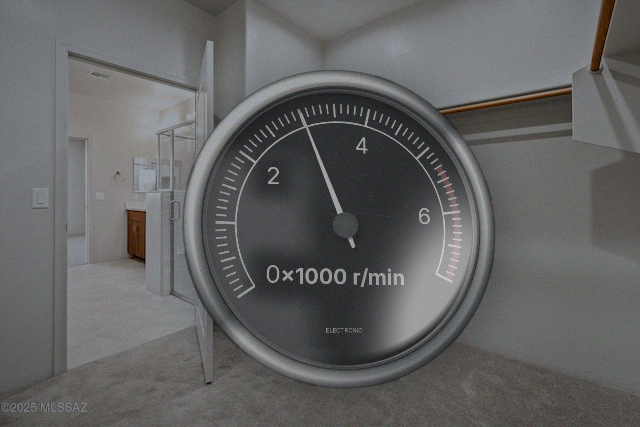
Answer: 3000 rpm
